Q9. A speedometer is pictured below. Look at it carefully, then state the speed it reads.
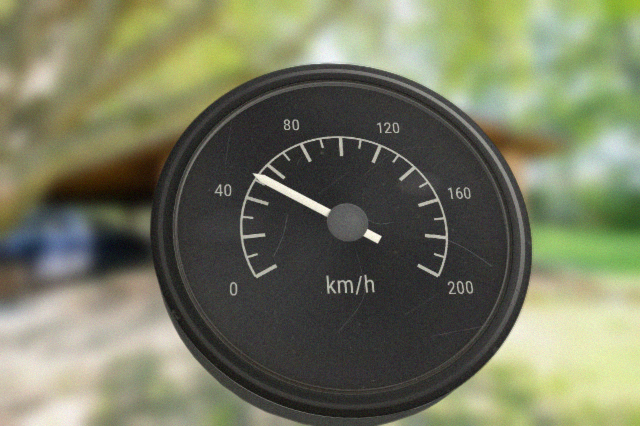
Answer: 50 km/h
